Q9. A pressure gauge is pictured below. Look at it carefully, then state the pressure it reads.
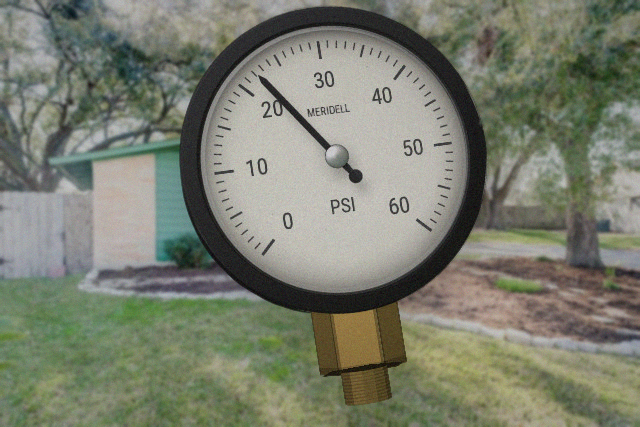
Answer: 22 psi
